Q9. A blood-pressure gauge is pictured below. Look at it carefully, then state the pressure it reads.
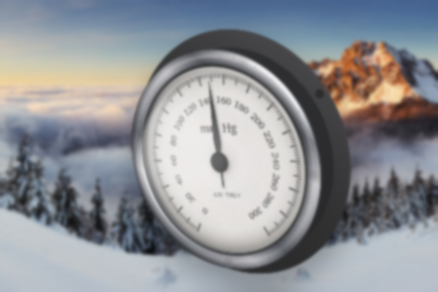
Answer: 150 mmHg
